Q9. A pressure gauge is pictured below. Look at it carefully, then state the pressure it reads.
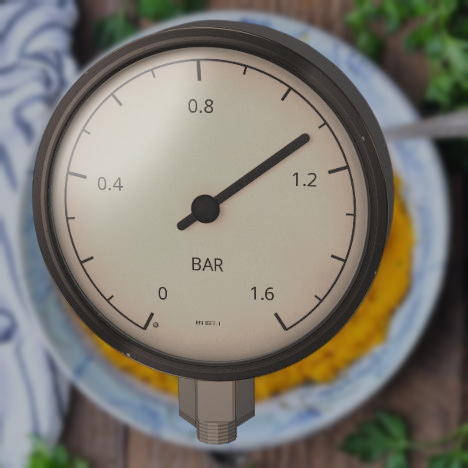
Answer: 1.1 bar
